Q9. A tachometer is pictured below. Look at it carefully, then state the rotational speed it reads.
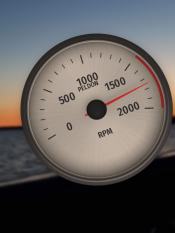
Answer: 1750 rpm
